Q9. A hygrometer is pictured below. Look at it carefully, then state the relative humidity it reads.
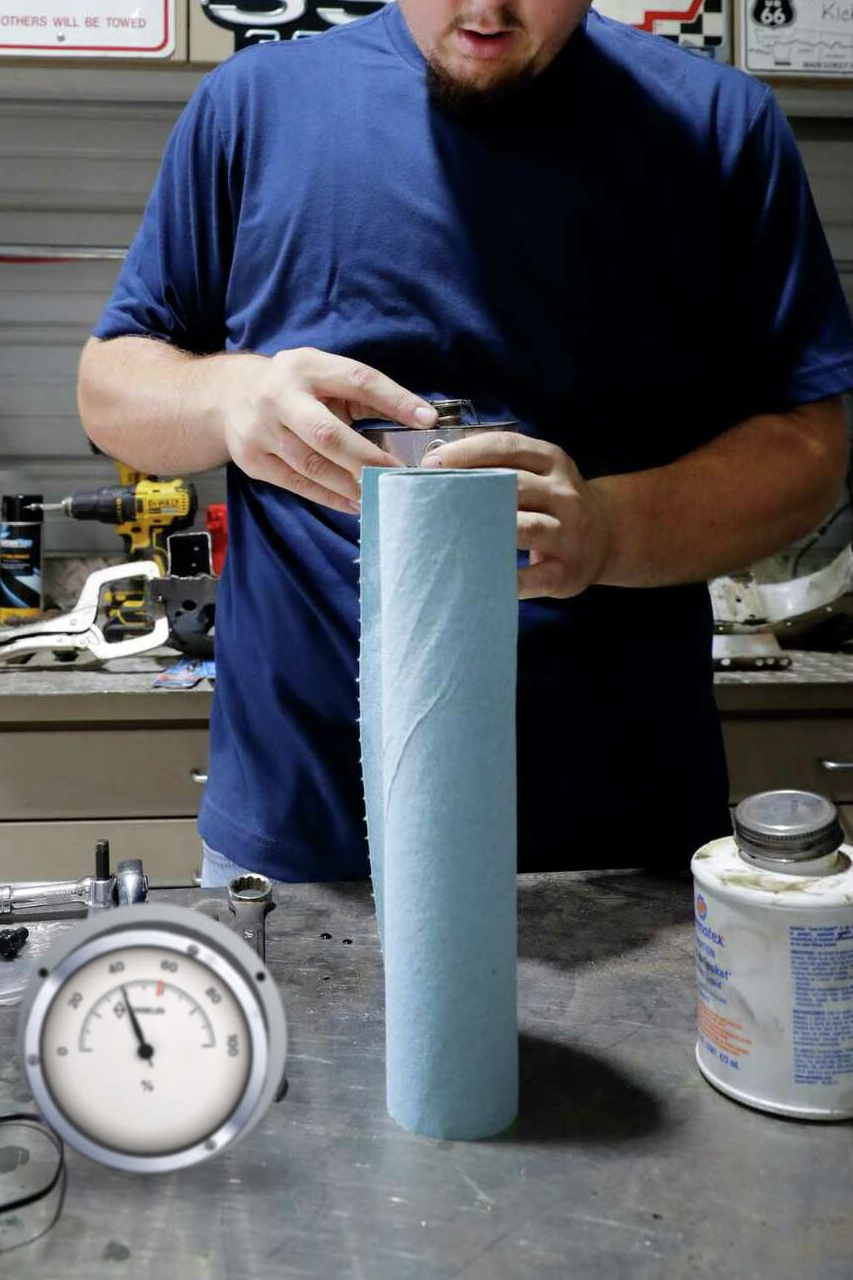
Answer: 40 %
